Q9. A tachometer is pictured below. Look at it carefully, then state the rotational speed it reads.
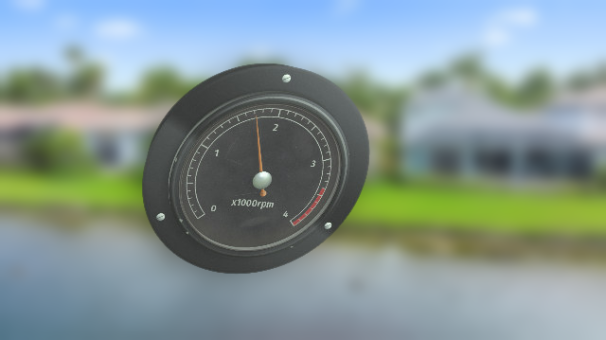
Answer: 1700 rpm
